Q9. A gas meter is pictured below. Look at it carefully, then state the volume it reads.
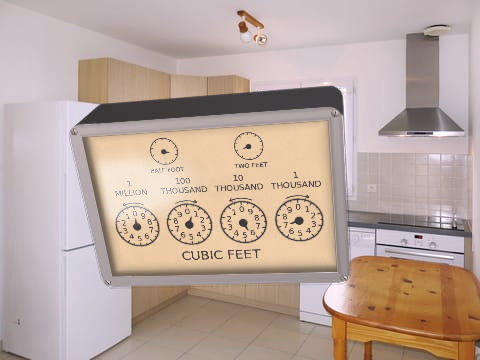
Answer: 5700 ft³
